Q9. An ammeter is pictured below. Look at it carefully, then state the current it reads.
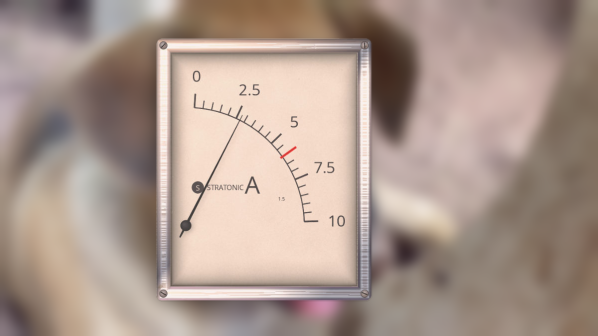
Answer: 2.75 A
